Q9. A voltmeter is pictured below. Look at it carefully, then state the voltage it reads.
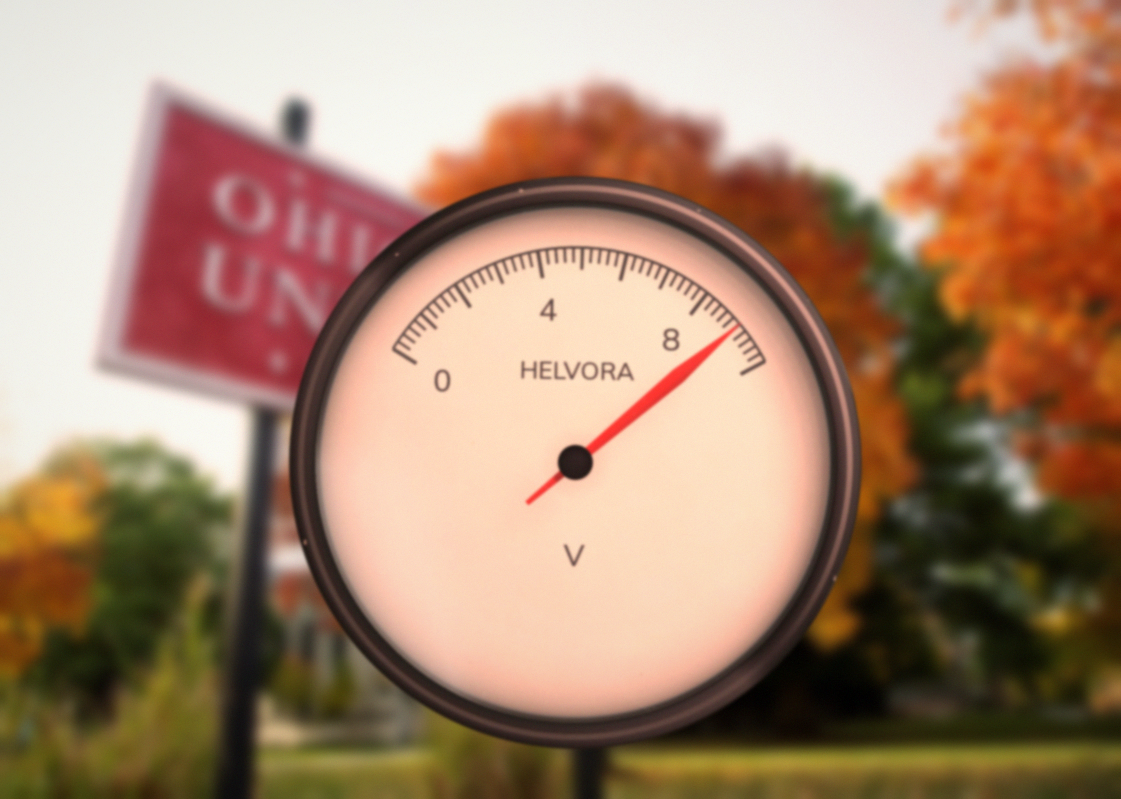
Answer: 9 V
